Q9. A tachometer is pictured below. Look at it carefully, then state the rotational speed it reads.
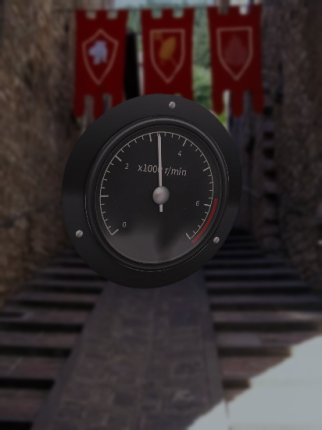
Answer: 3200 rpm
